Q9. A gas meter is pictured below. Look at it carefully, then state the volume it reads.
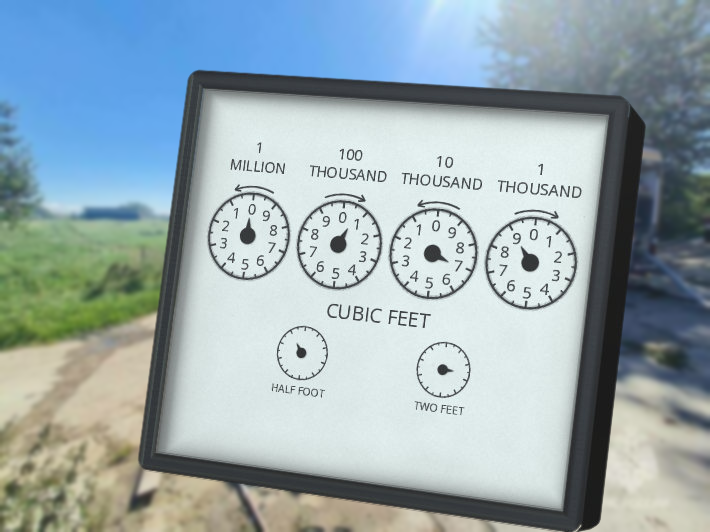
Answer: 6900 ft³
